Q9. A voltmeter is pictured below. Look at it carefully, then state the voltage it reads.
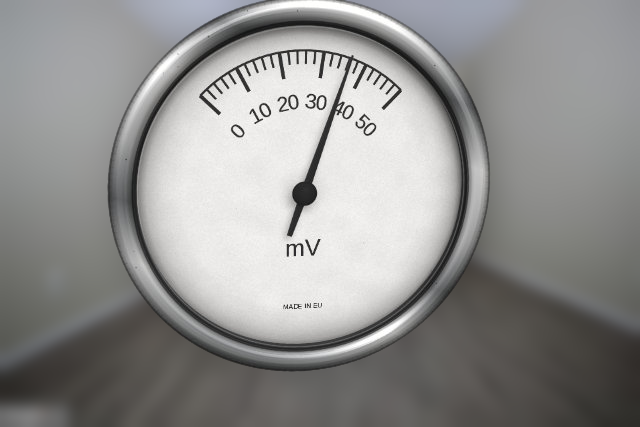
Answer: 36 mV
